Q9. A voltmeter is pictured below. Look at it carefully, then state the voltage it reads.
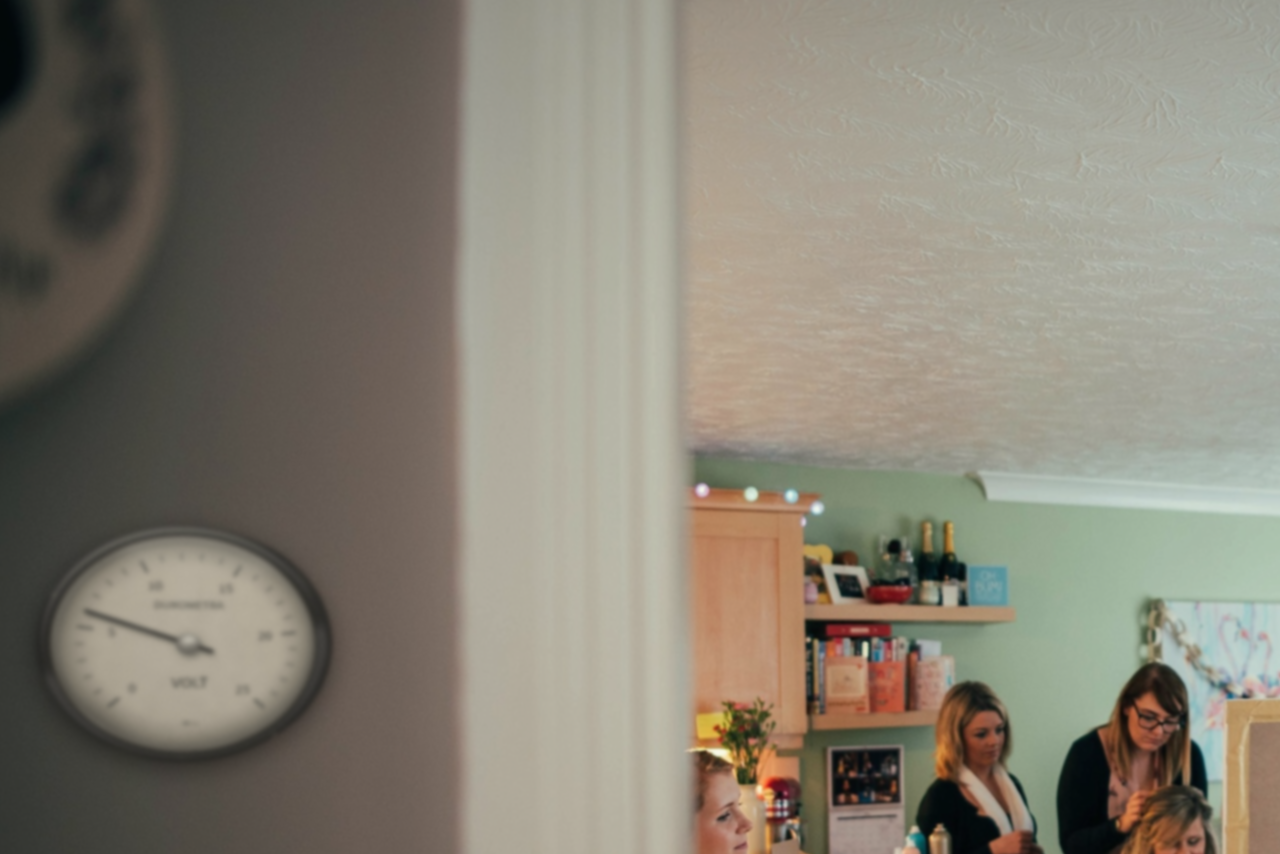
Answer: 6 V
